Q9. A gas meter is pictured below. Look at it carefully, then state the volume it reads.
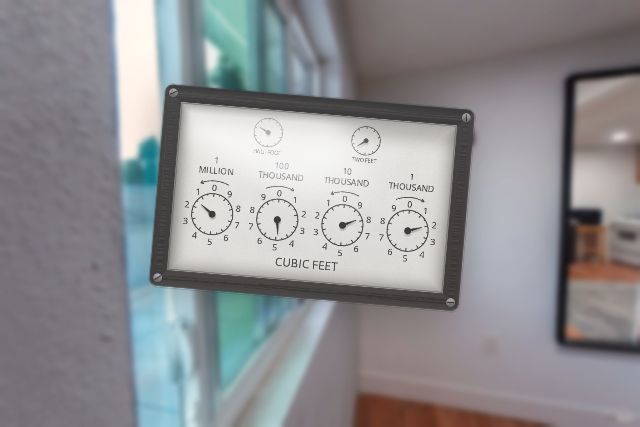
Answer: 148200 ft³
